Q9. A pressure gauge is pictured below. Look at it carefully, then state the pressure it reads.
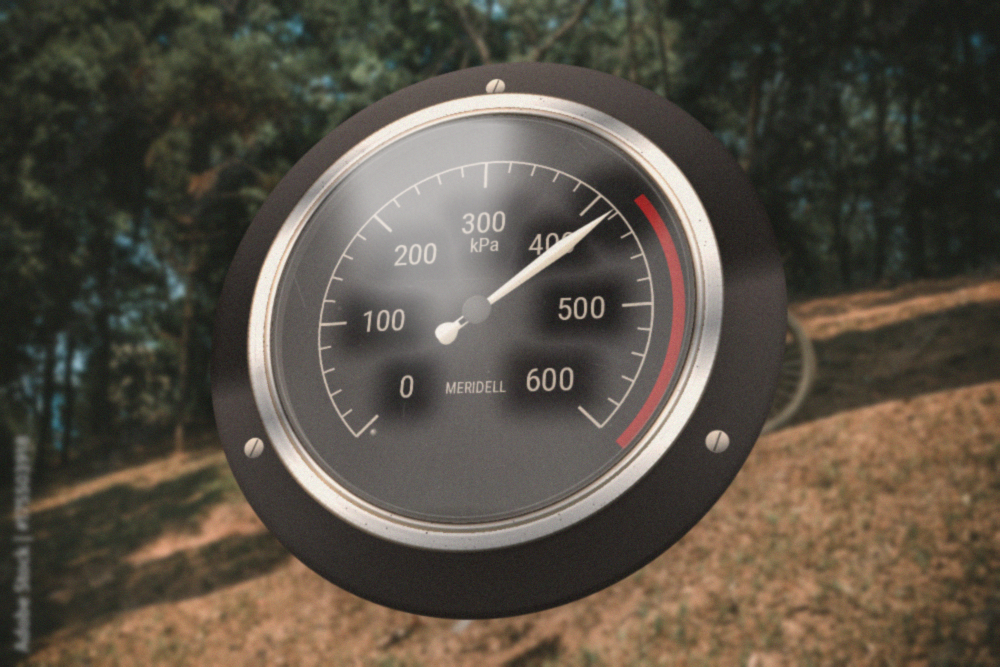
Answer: 420 kPa
